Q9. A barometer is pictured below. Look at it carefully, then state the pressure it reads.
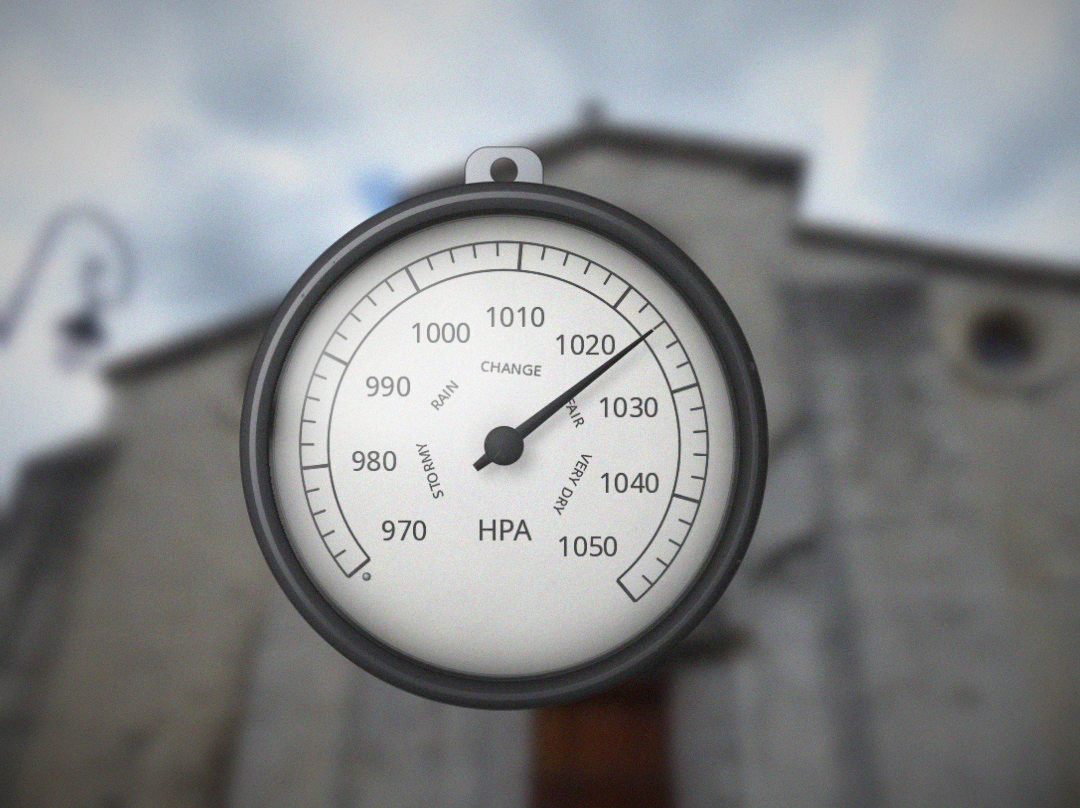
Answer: 1024 hPa
